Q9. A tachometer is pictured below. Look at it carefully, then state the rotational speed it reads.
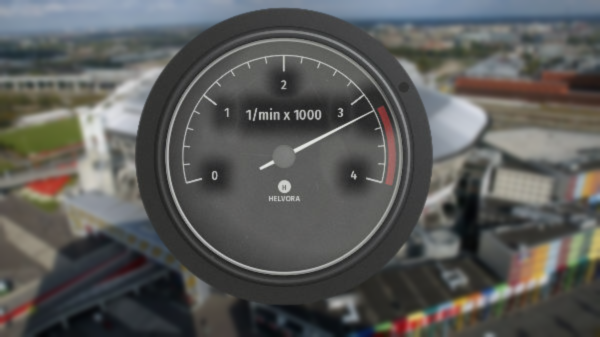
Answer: 3200 rpm
